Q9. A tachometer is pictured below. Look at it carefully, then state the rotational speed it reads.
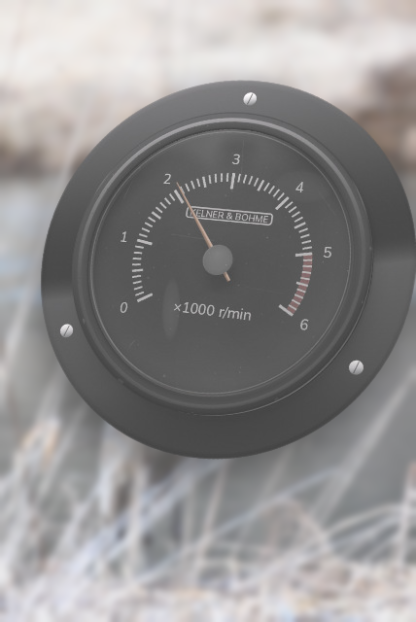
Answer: 2100 rpm
